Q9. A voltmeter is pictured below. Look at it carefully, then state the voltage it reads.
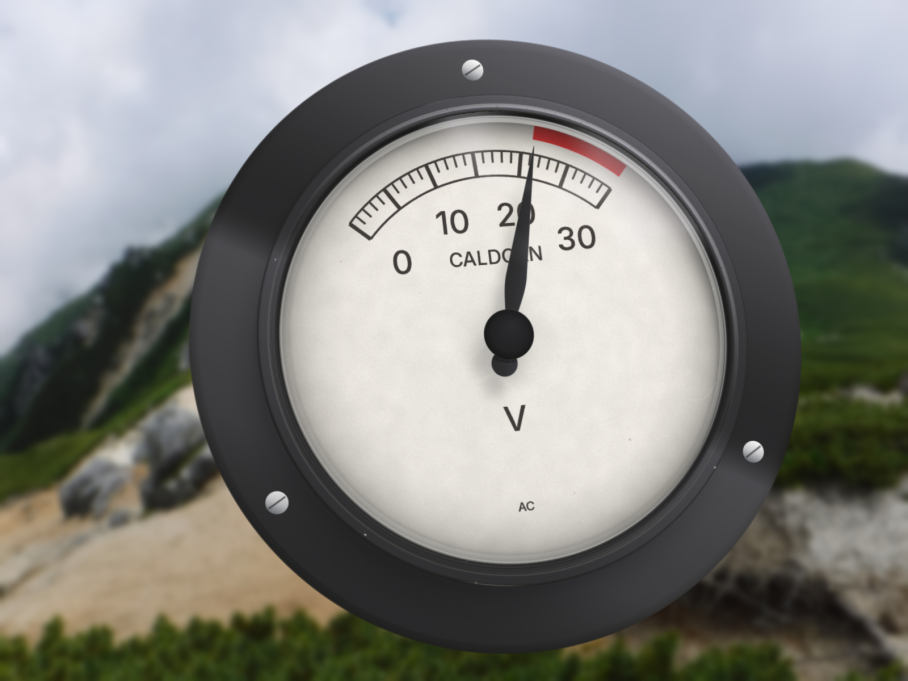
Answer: 21 V
